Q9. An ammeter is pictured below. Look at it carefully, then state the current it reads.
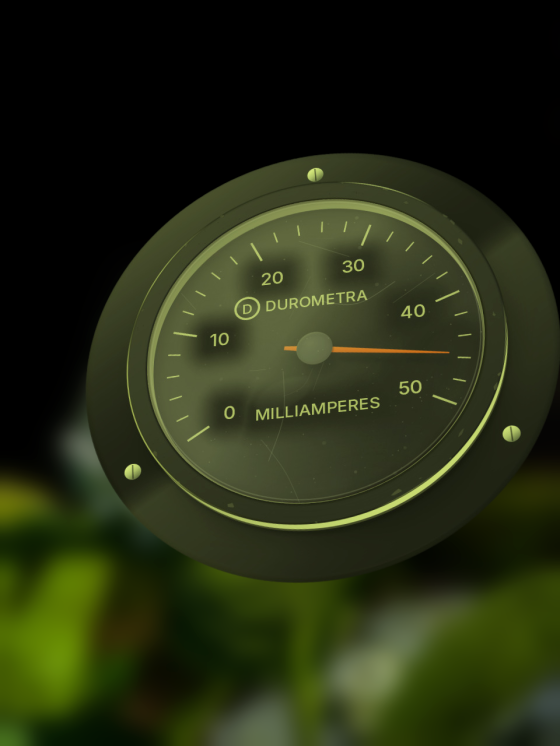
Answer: 46 mA
